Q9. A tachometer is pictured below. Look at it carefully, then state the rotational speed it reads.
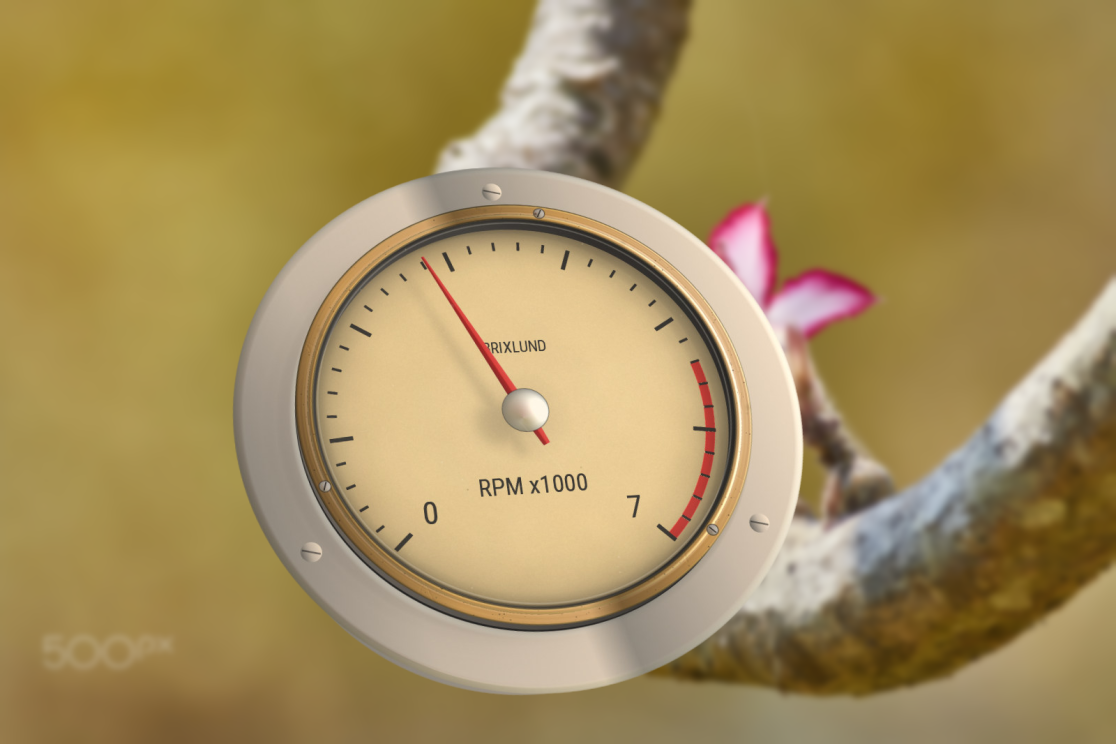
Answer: 2800 rpm
